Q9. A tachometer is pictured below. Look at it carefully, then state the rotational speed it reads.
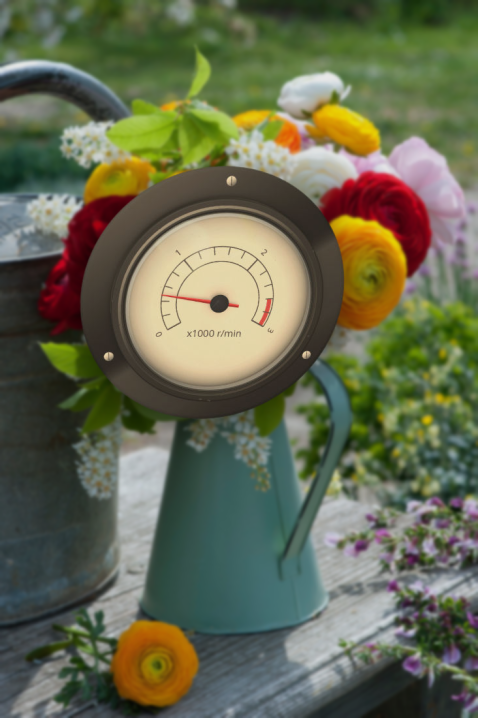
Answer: 500 rpm
